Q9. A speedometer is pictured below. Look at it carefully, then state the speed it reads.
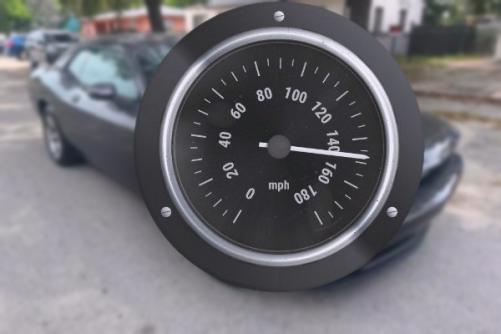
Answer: 147.5 mph
